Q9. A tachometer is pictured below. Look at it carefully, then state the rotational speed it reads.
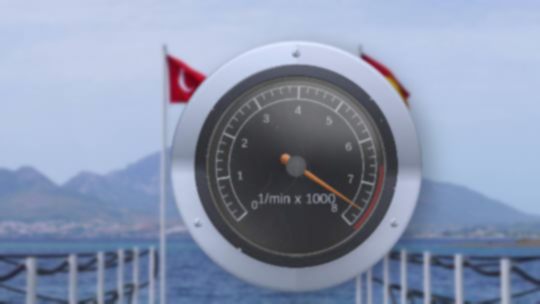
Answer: 7600 rpm
